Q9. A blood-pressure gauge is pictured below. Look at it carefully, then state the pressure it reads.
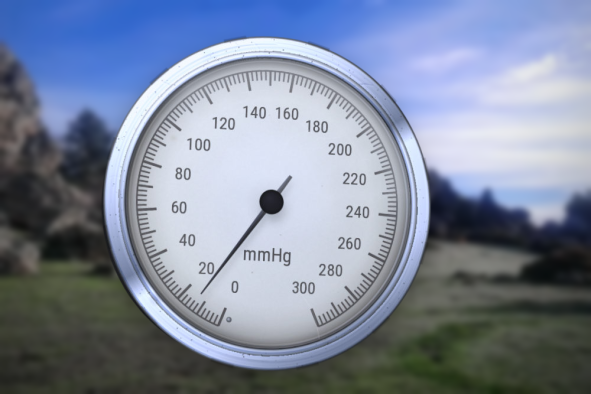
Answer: 14 mmHg
